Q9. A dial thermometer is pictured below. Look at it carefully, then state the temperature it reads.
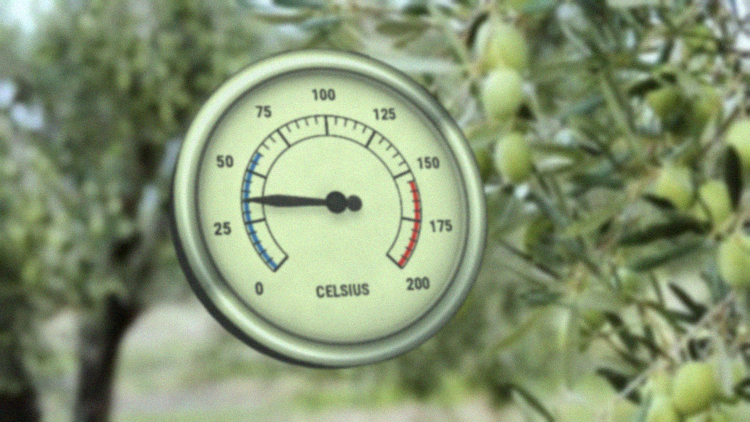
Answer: 35 °C
